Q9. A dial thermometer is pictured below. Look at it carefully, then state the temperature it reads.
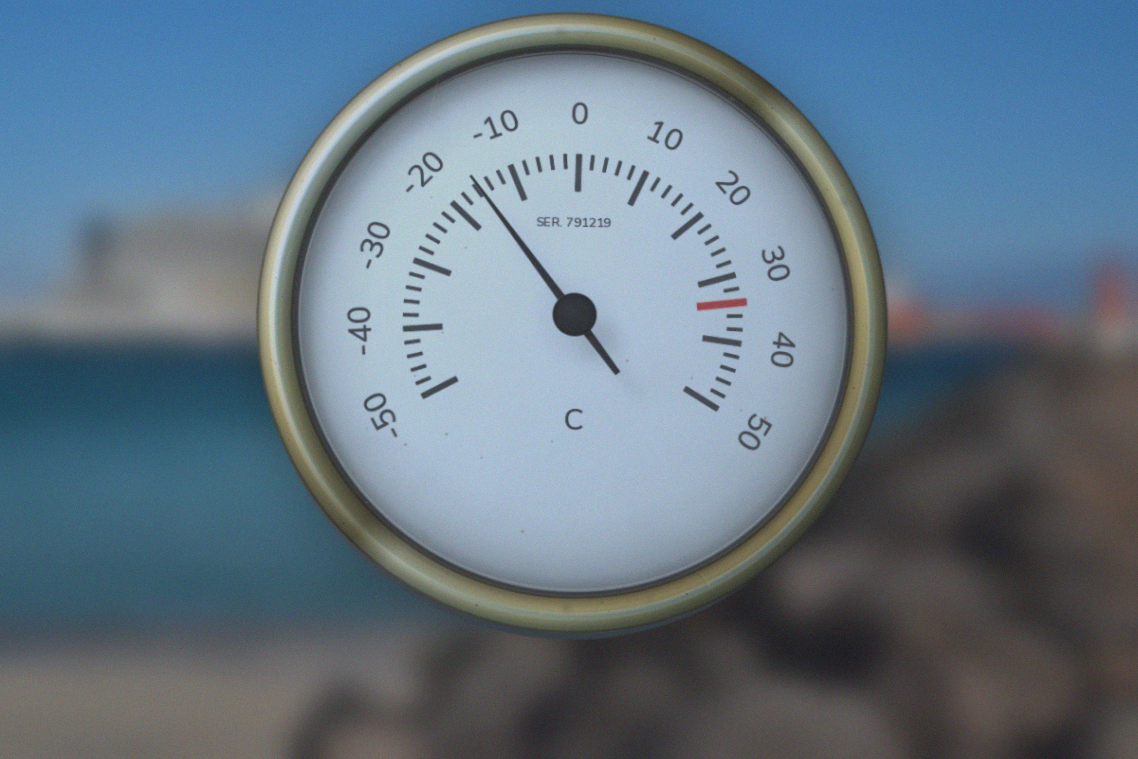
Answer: -16 °C
